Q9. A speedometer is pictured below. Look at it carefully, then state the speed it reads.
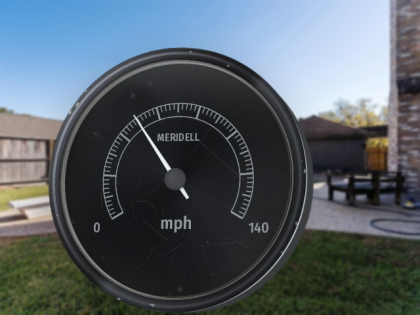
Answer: 50 mph
